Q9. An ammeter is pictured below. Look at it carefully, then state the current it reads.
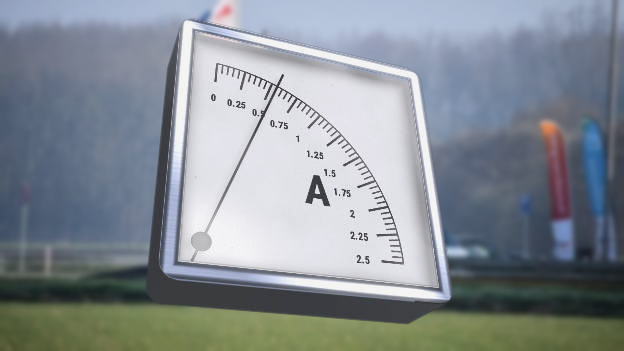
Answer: 0.55 A
